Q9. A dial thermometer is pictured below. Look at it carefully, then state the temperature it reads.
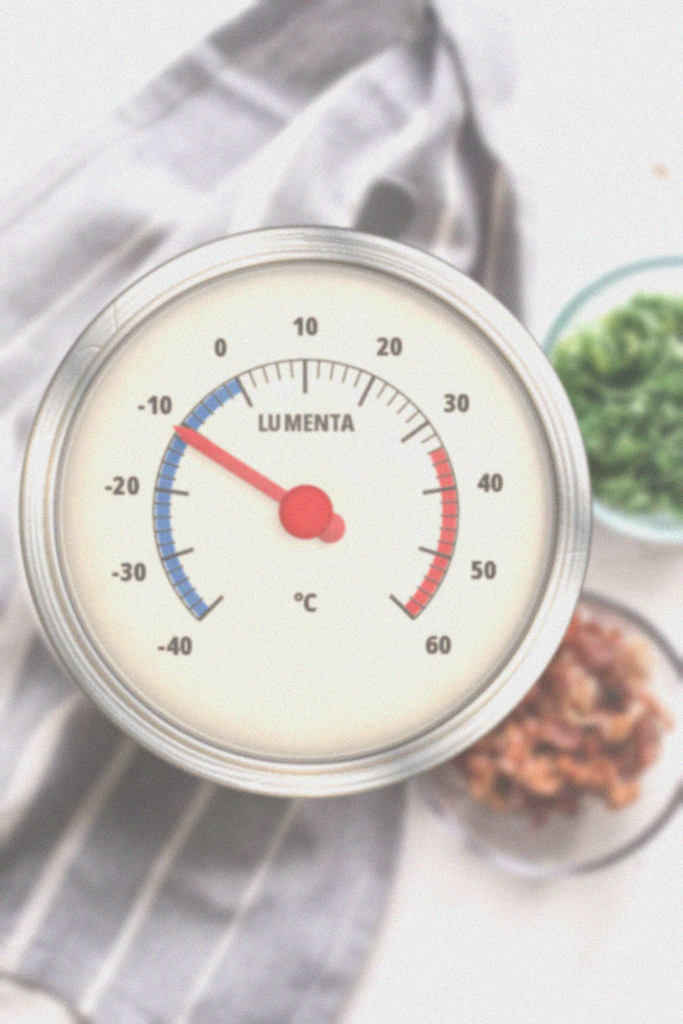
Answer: -11 °C
